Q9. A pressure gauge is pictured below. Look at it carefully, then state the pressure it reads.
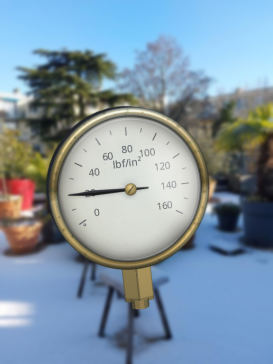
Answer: 20 psi
